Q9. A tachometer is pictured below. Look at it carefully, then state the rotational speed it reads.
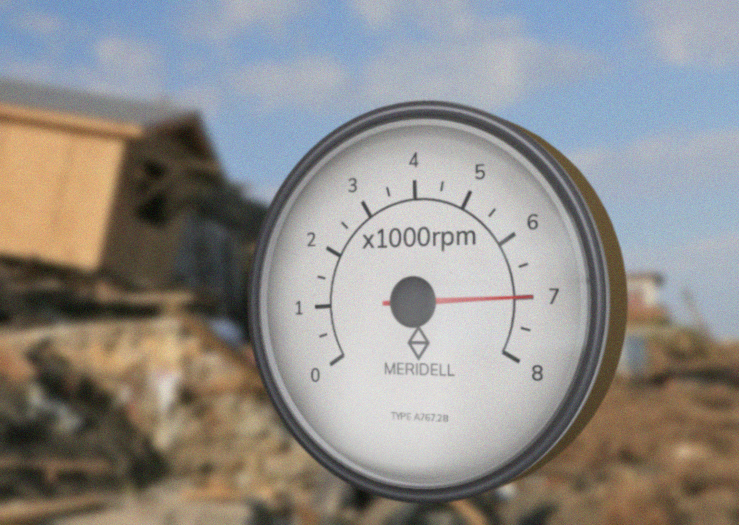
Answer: 7000 rpm
